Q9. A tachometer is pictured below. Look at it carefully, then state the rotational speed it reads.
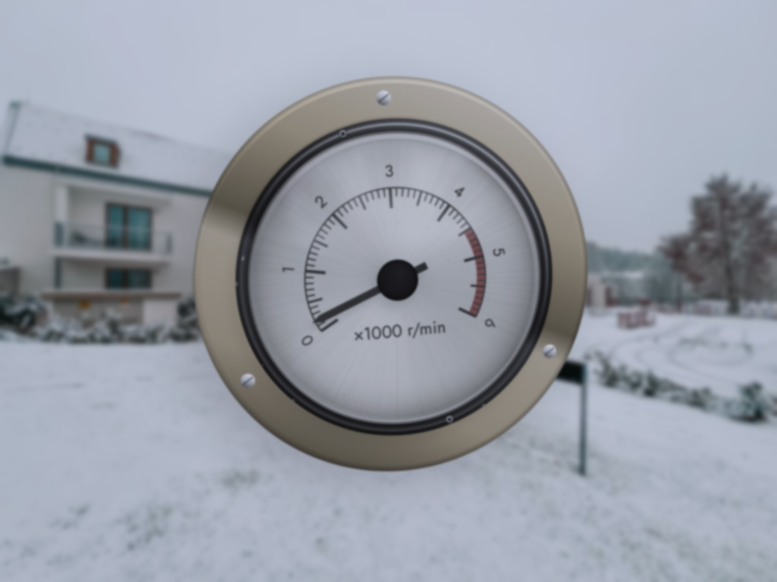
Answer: 200 rpm
